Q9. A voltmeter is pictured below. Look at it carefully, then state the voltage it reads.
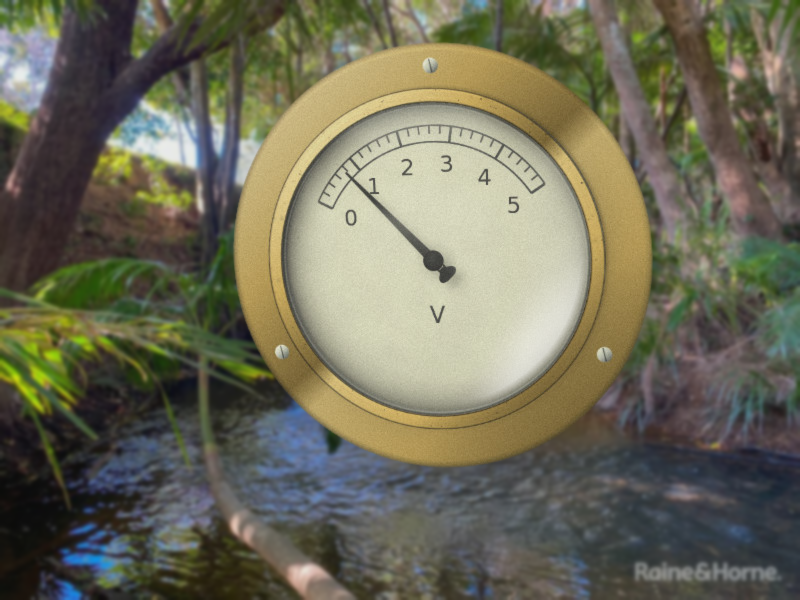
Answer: 0.8 V
